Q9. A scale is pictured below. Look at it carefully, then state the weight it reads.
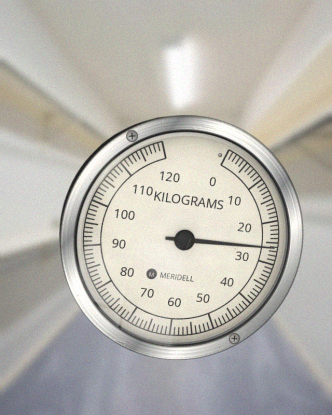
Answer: 26 kg
